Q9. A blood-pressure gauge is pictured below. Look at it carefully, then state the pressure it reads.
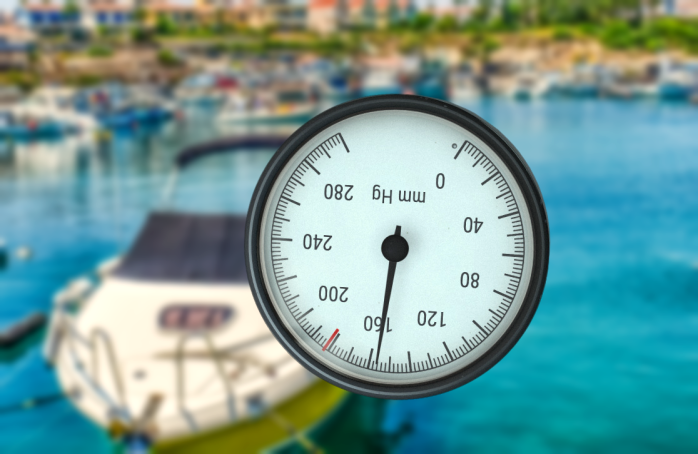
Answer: 156 mmHg
